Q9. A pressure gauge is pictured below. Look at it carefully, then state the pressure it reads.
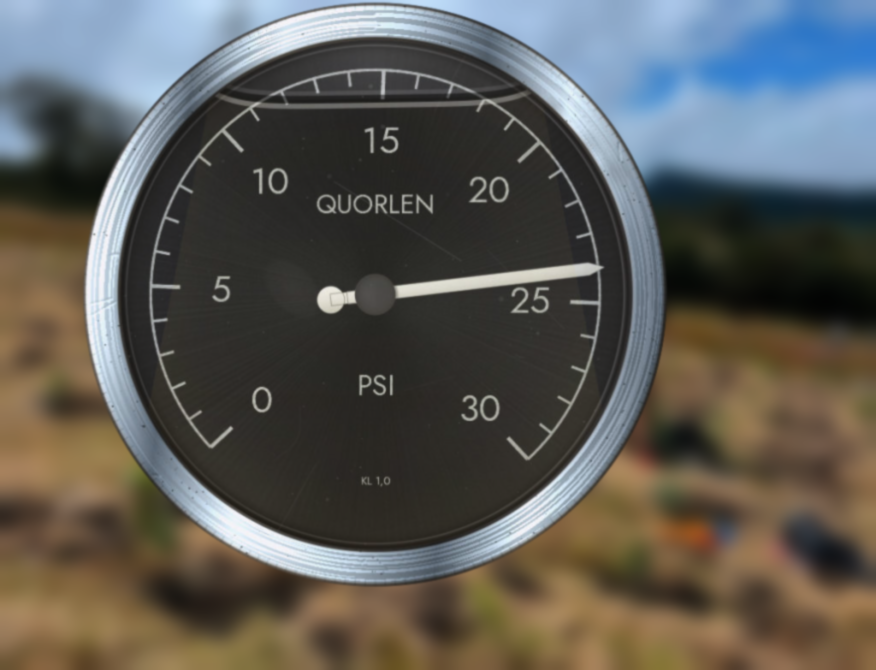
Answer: 24 psi
